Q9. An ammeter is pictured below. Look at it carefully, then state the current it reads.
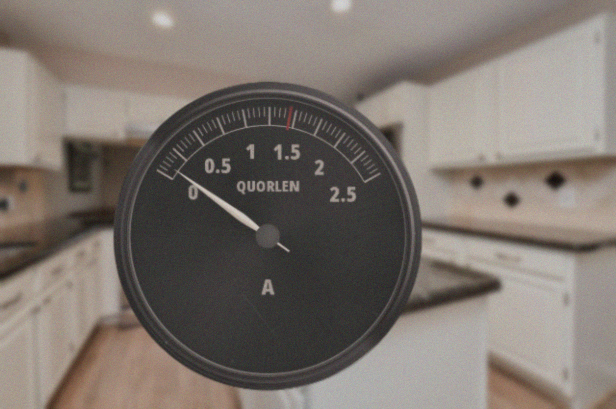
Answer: 0.1 A
